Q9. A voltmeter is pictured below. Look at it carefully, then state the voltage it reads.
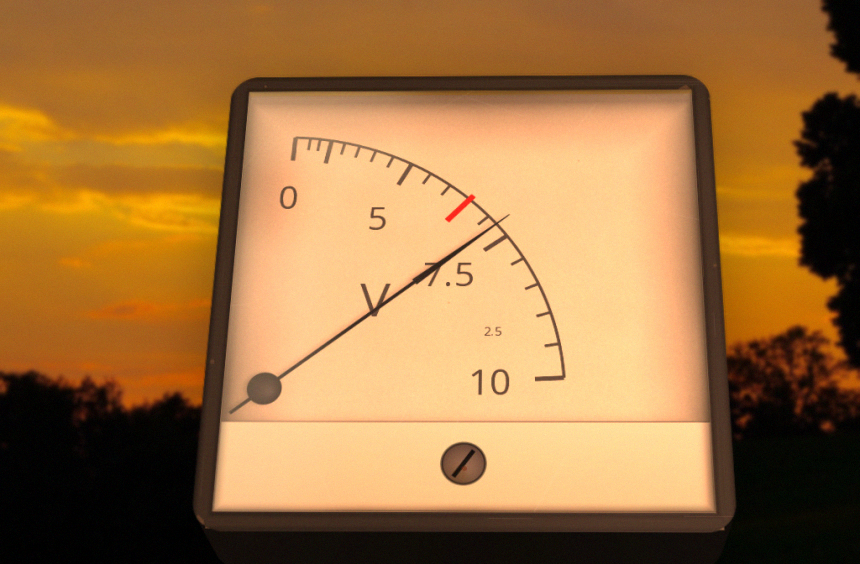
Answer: 7.25 V
